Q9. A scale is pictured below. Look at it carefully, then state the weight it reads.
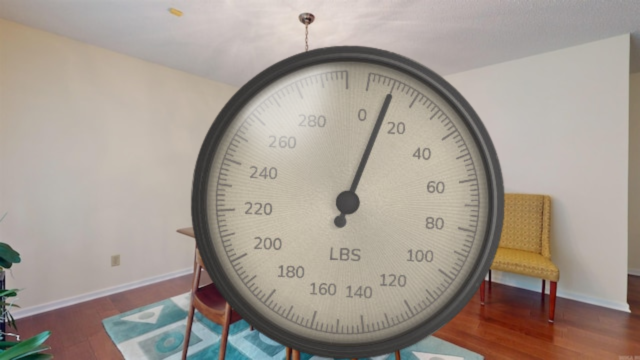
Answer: 10 lb
